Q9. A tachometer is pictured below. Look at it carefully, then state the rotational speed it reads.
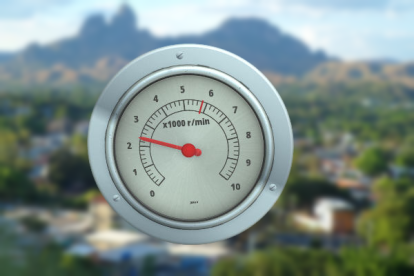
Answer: 2400 rpm
